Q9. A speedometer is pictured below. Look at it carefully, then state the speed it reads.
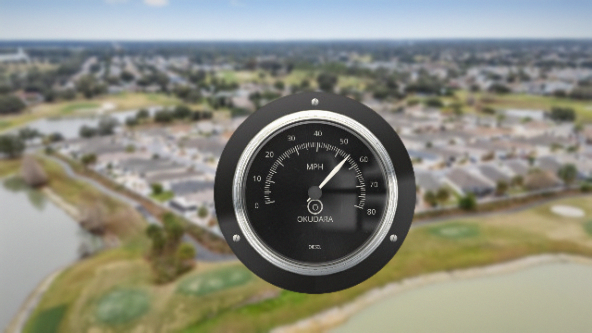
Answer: 55 mph
